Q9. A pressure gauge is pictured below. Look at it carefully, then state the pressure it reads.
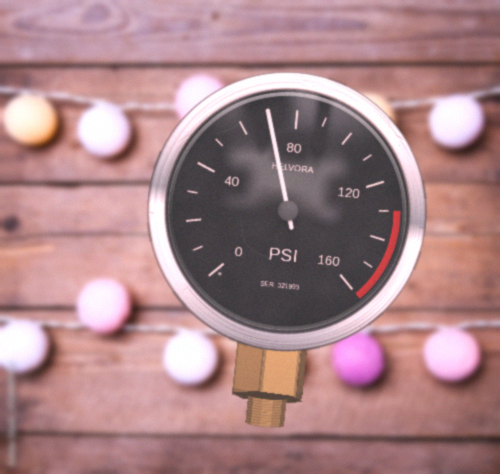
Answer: 70 psi
